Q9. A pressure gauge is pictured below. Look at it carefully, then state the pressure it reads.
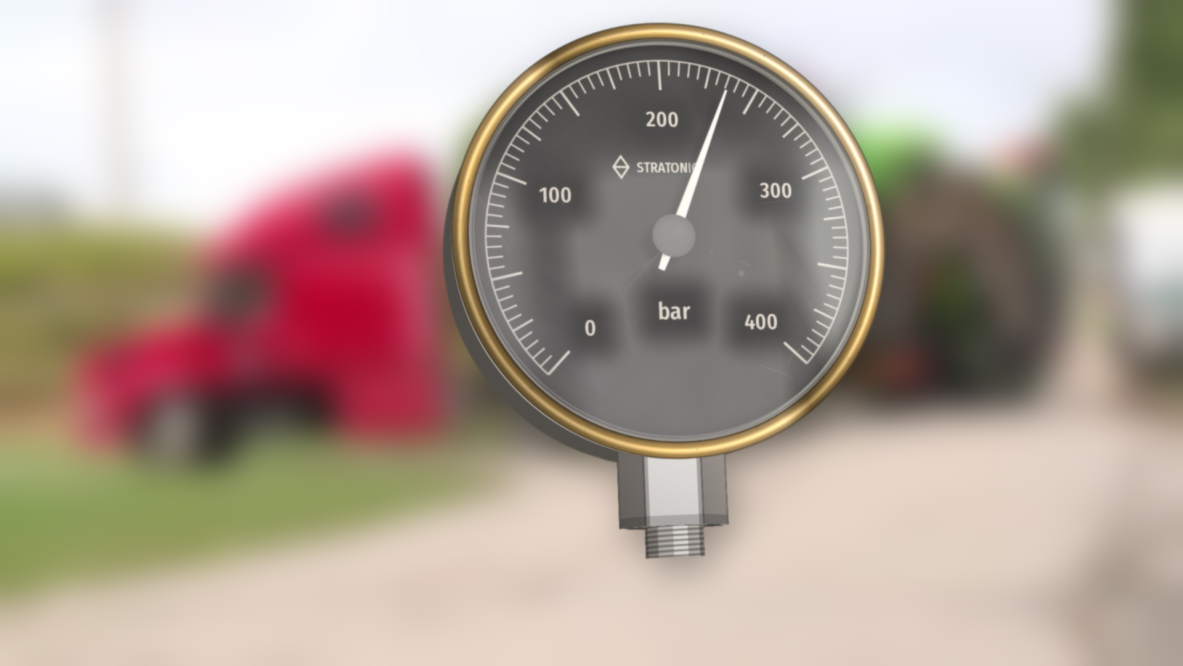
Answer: 235 bar
